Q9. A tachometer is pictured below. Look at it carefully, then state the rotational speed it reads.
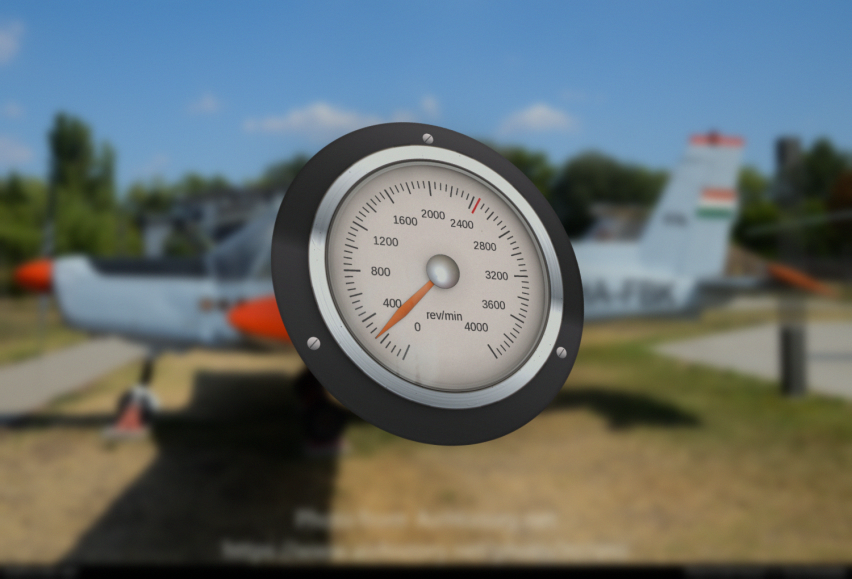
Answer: 250 rpm
